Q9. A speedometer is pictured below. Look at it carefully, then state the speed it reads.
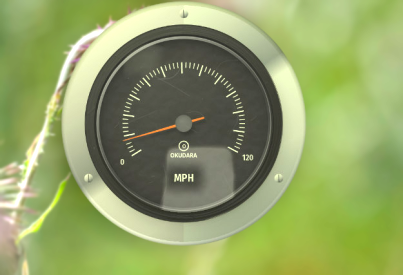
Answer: 8 mph
